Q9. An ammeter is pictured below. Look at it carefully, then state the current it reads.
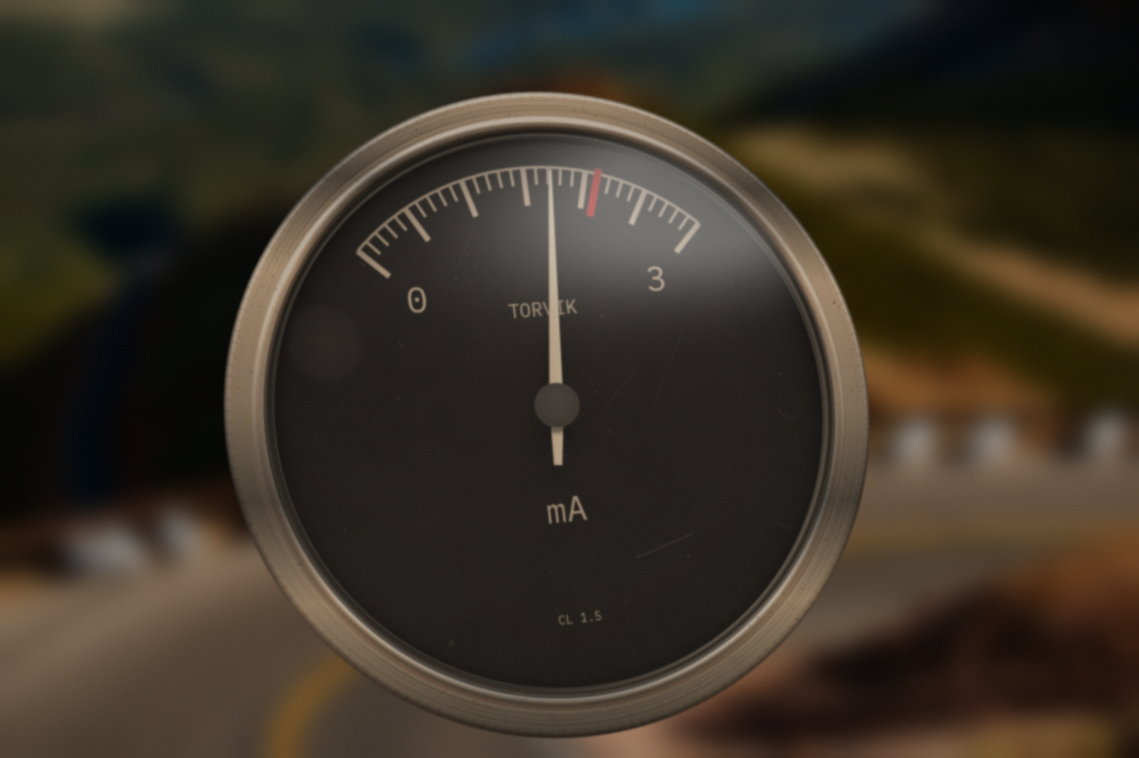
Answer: 1.7 mA
